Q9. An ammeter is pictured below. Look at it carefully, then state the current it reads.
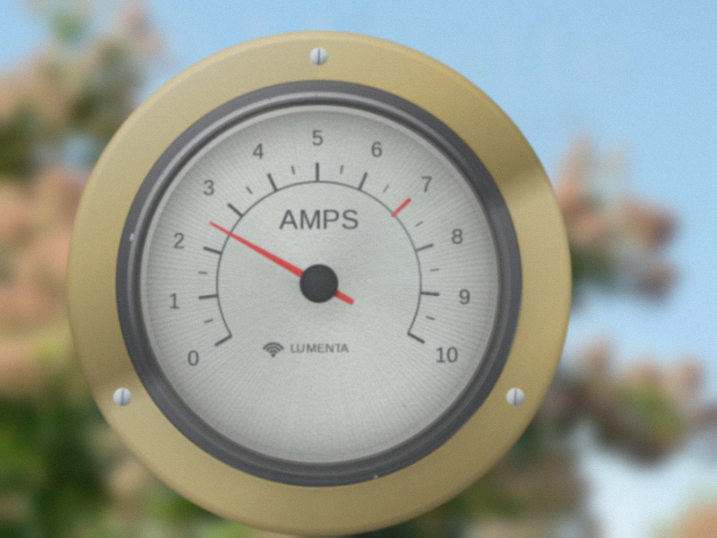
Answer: 2.5 A
